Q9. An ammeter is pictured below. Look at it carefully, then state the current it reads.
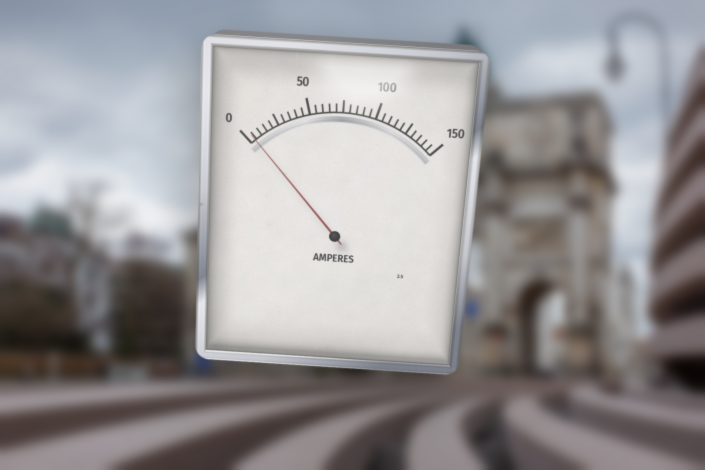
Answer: 5 A
